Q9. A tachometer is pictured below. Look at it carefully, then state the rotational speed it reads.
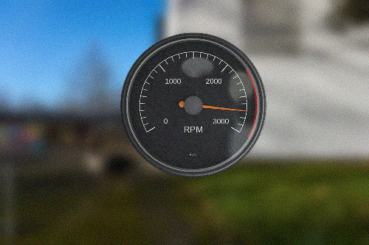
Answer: 2700 rpm
